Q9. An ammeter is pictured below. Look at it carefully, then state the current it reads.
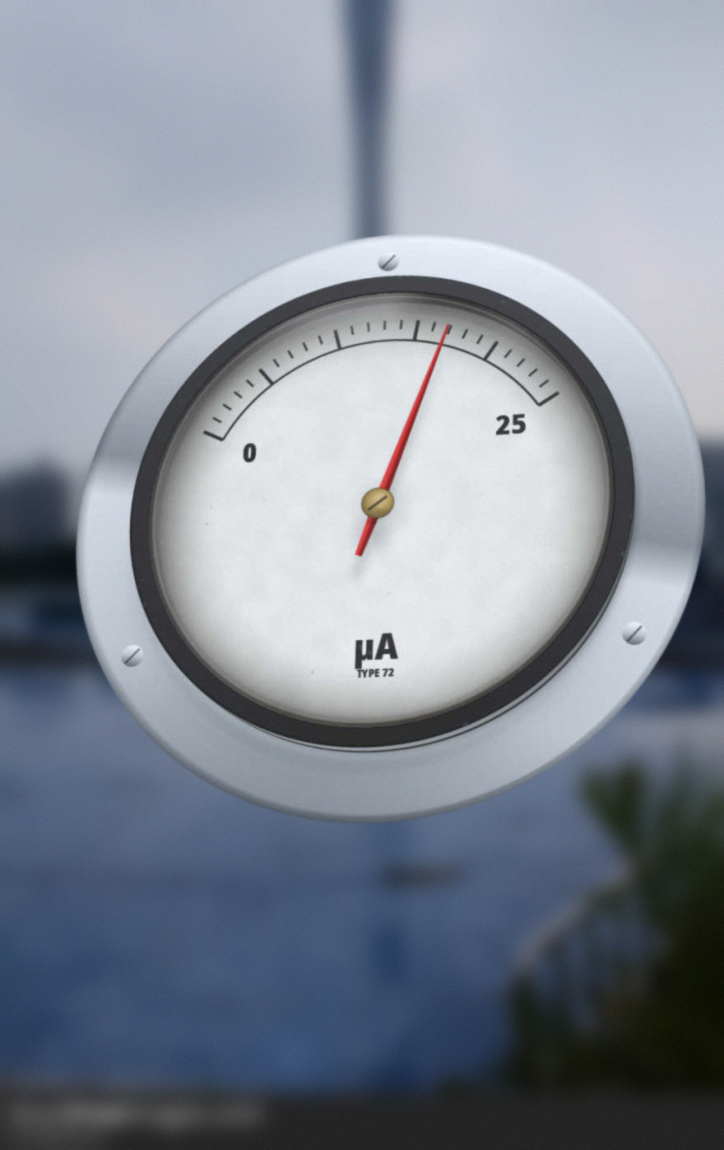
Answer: 17 µA
